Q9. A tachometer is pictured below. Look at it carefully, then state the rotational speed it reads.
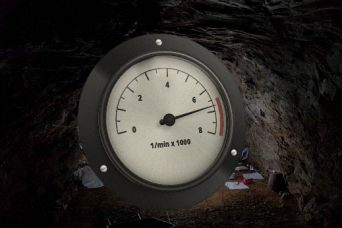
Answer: 6750 rpm
